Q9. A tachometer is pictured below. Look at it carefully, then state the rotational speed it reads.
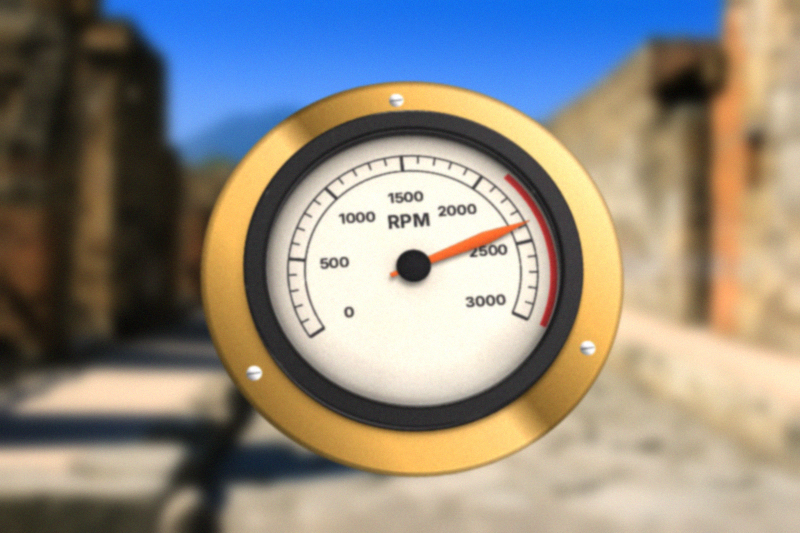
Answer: 2400 rpm
